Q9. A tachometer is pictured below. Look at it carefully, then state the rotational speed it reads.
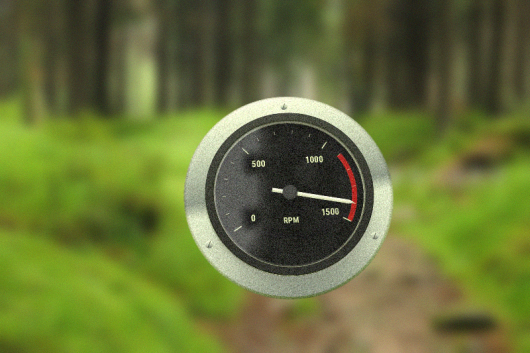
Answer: 1400 rpm
